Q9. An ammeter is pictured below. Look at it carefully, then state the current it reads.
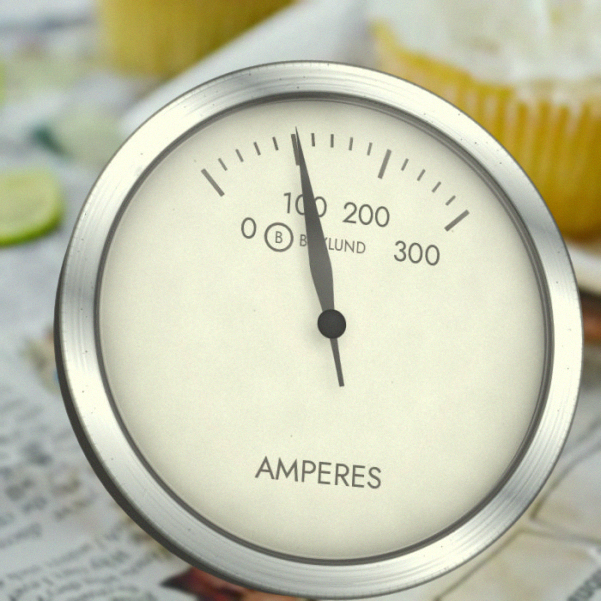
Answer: 100 A
